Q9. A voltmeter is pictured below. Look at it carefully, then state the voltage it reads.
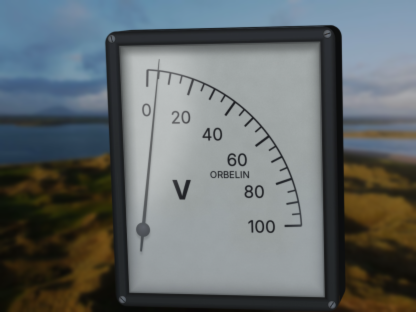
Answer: 5 V
